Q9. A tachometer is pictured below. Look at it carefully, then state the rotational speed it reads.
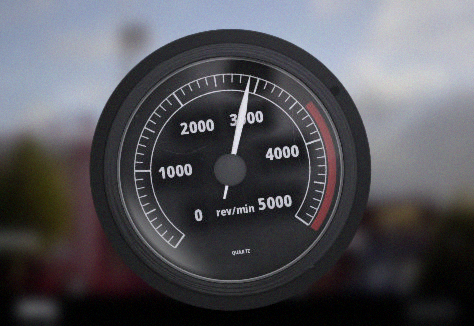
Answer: 2900 rpm
